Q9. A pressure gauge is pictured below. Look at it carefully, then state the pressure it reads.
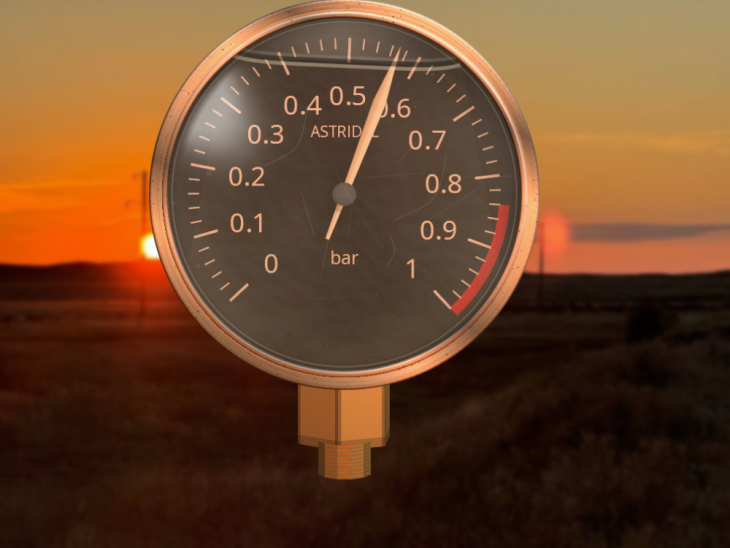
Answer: 0.57 bar
